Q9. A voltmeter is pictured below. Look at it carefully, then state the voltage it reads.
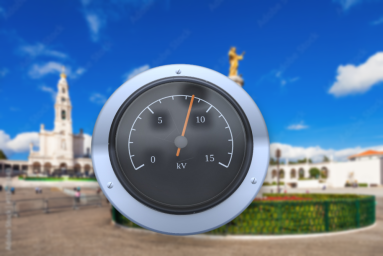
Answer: 8.5 kV
